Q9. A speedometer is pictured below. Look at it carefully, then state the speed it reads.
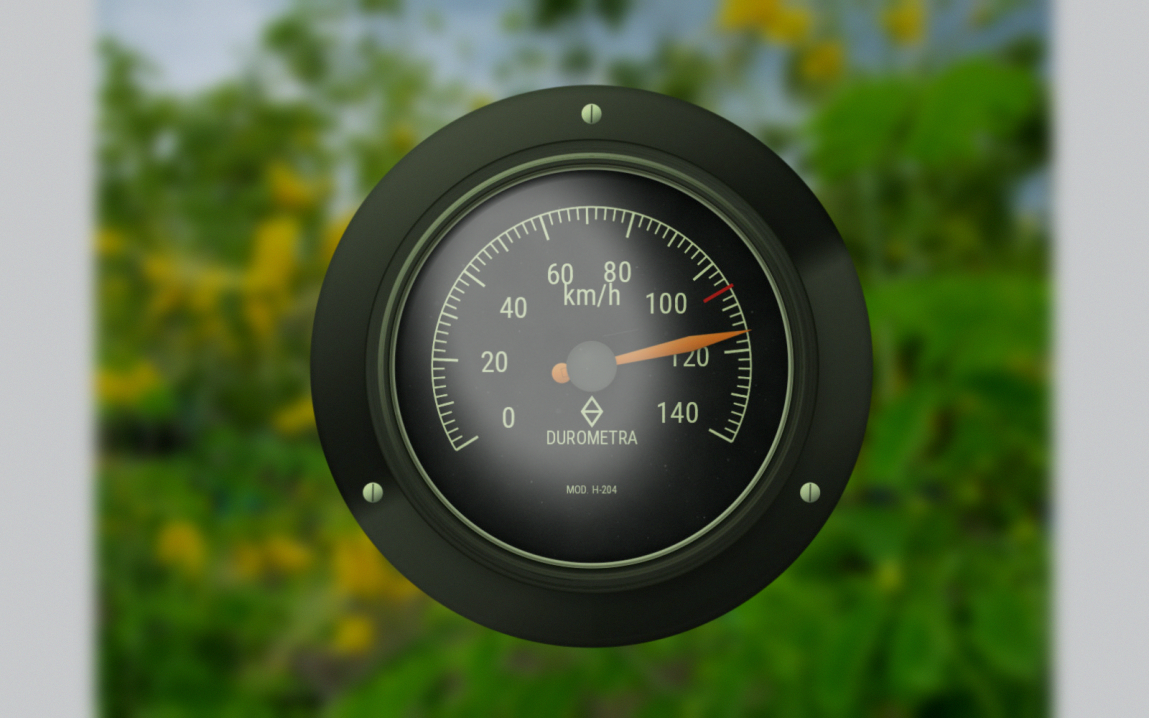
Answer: 116 km/h
